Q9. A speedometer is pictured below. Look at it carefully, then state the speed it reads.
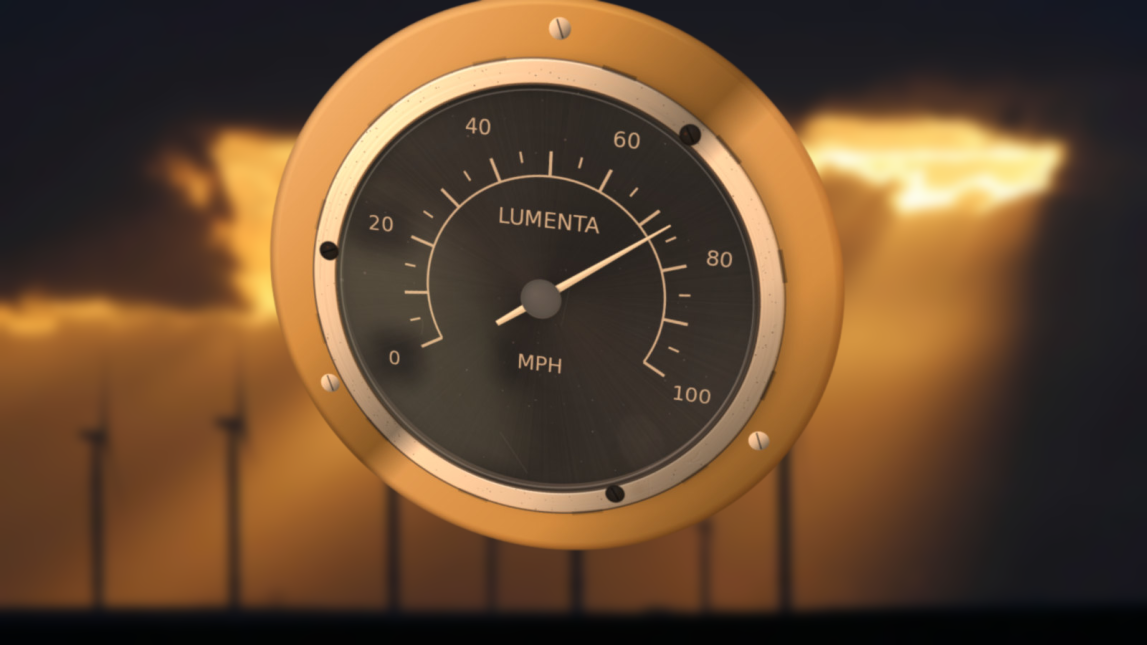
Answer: 72.5 mph
